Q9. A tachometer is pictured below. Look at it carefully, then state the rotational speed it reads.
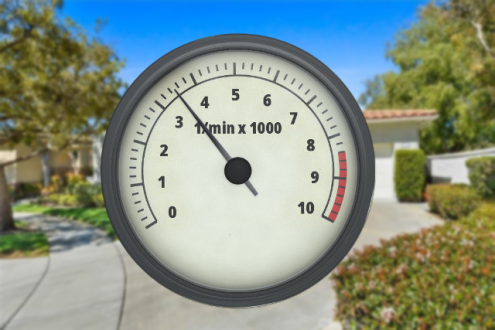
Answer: 3500 rpm
